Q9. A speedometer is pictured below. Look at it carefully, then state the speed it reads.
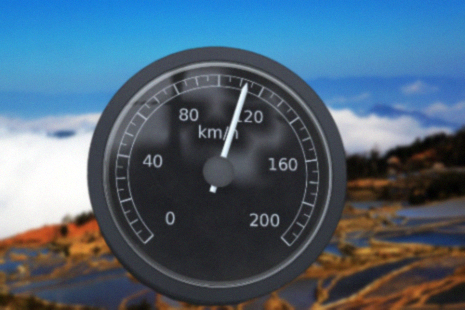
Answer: 112.5 km/h
